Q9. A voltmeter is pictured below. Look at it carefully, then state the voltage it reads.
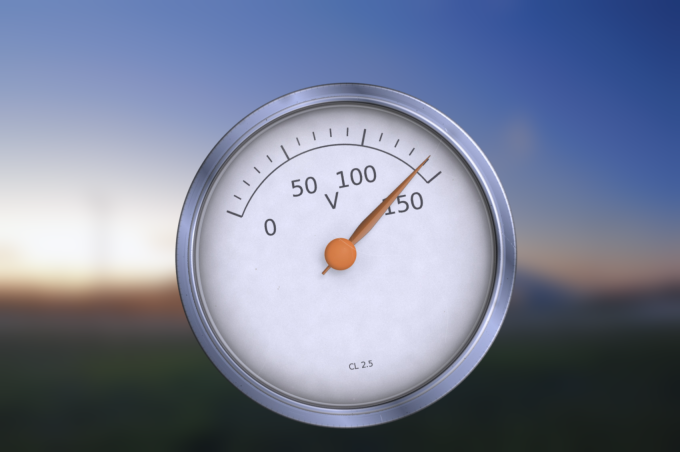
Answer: 140 V
